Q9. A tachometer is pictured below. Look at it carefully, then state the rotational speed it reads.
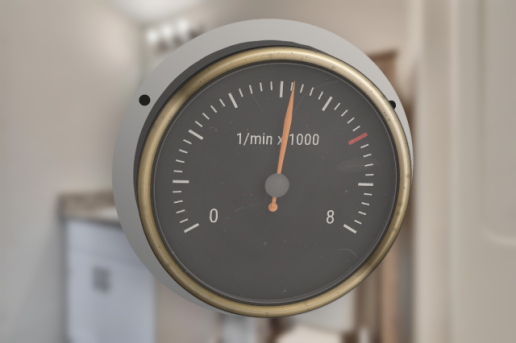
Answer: 4200 rpm
